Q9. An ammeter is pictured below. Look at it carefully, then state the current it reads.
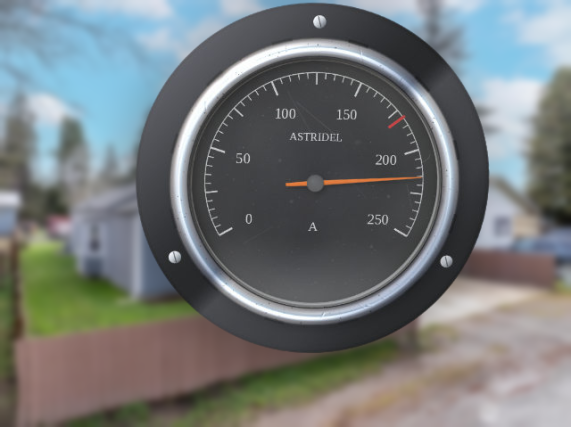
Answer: 215 A
